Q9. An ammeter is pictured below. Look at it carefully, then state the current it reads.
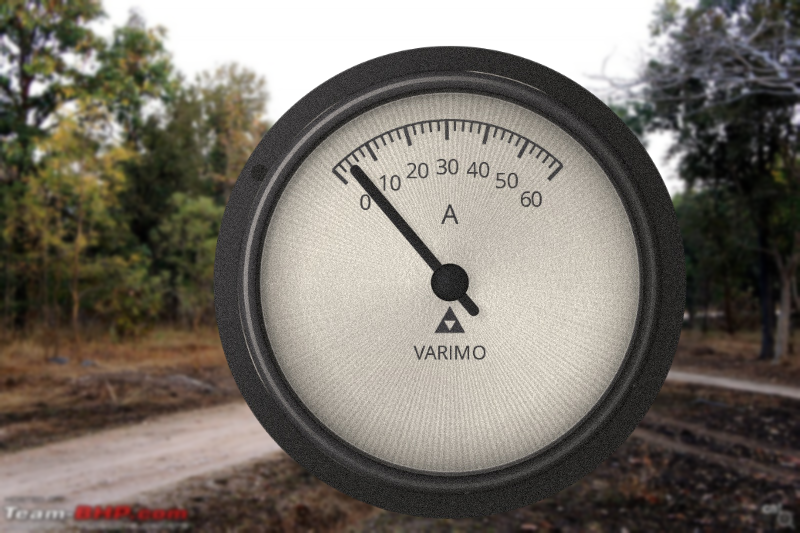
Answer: 4 A
